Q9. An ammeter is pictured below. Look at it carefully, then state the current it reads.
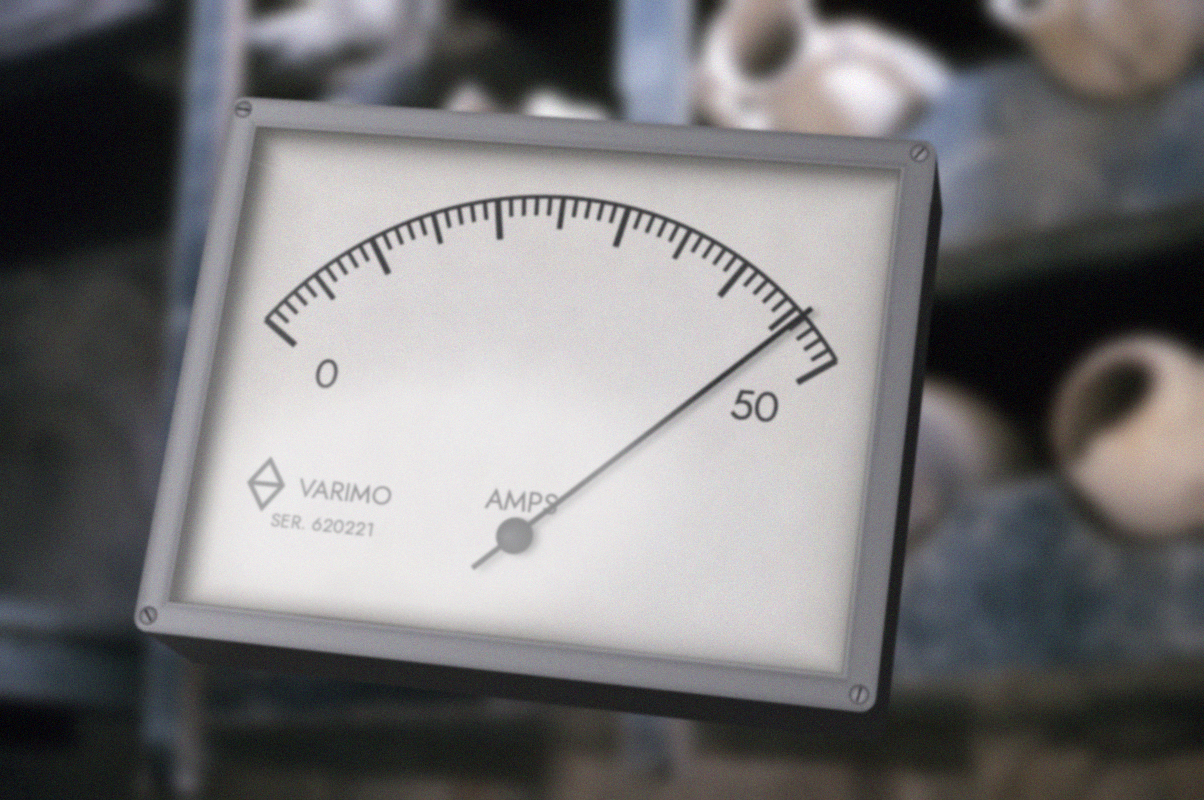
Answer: 46 A
